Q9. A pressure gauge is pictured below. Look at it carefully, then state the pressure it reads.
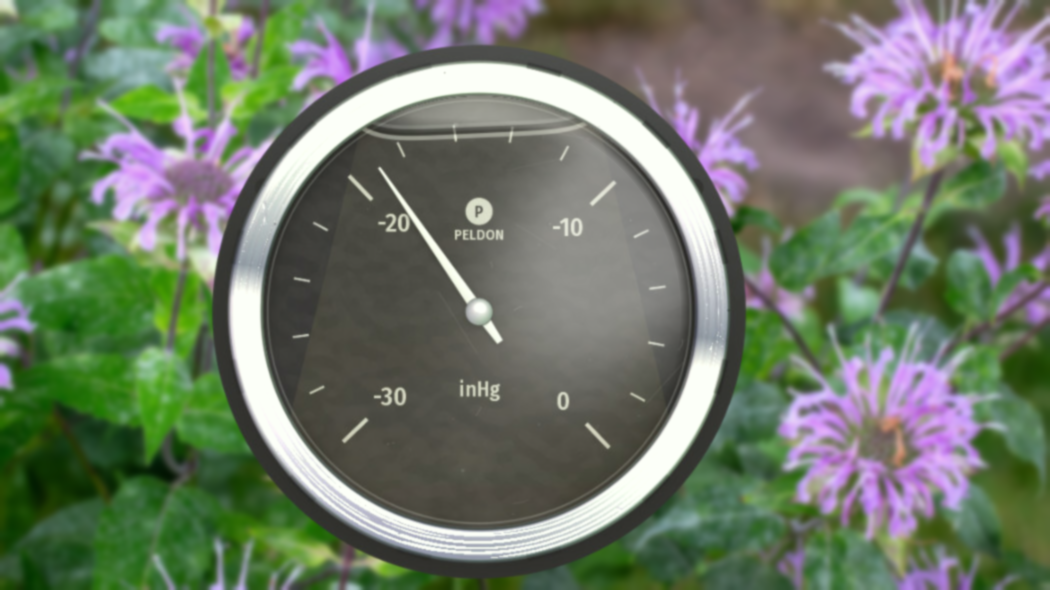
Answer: -19 inHg
